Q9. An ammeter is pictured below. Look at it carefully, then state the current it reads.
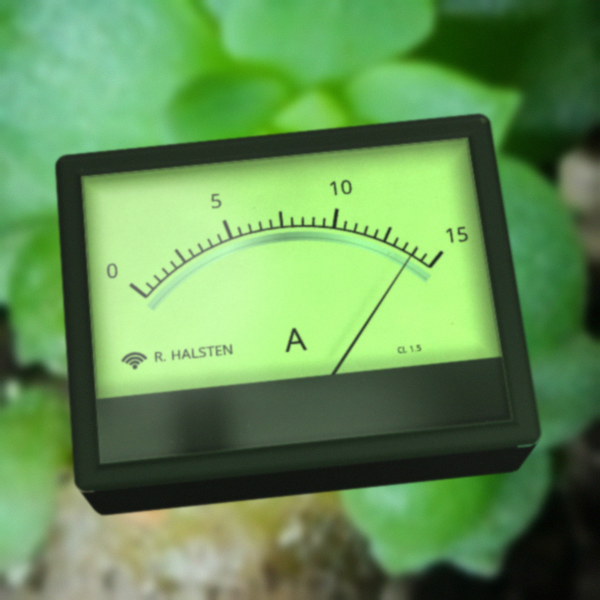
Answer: 14 A
